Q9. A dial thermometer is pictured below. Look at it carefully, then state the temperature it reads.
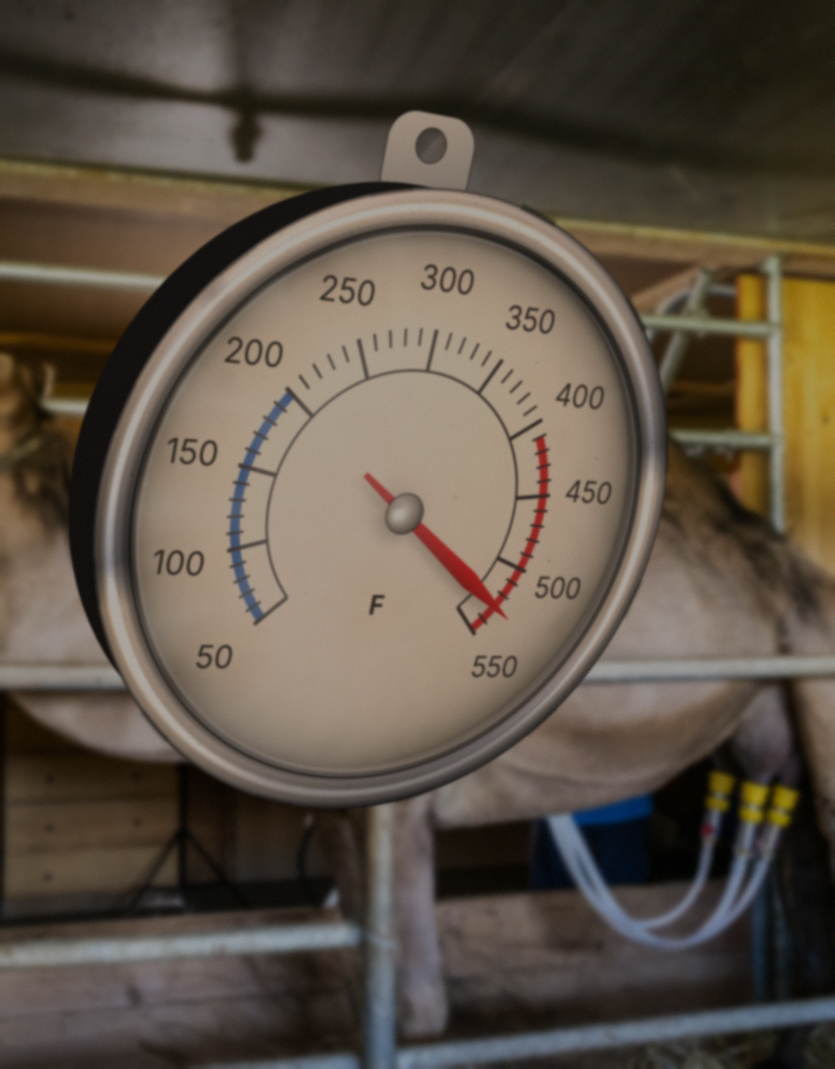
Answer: 530 °F
